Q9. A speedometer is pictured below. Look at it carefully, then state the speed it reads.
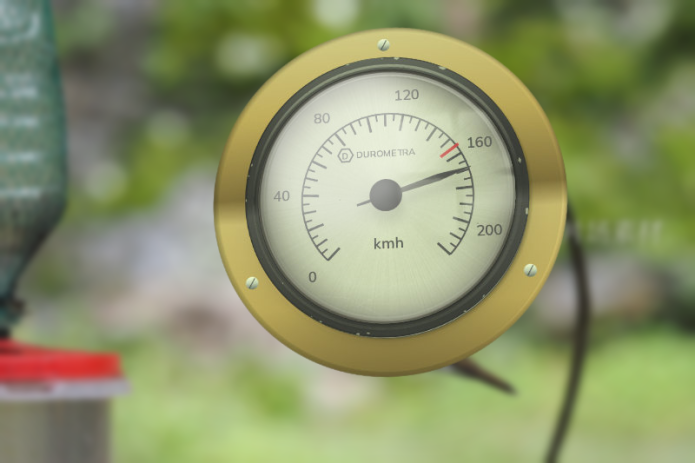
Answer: 170 km/h
